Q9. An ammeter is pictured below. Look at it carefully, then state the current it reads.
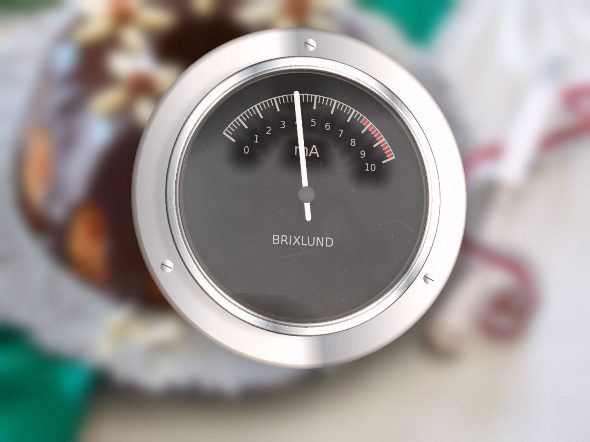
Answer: 4 mA
